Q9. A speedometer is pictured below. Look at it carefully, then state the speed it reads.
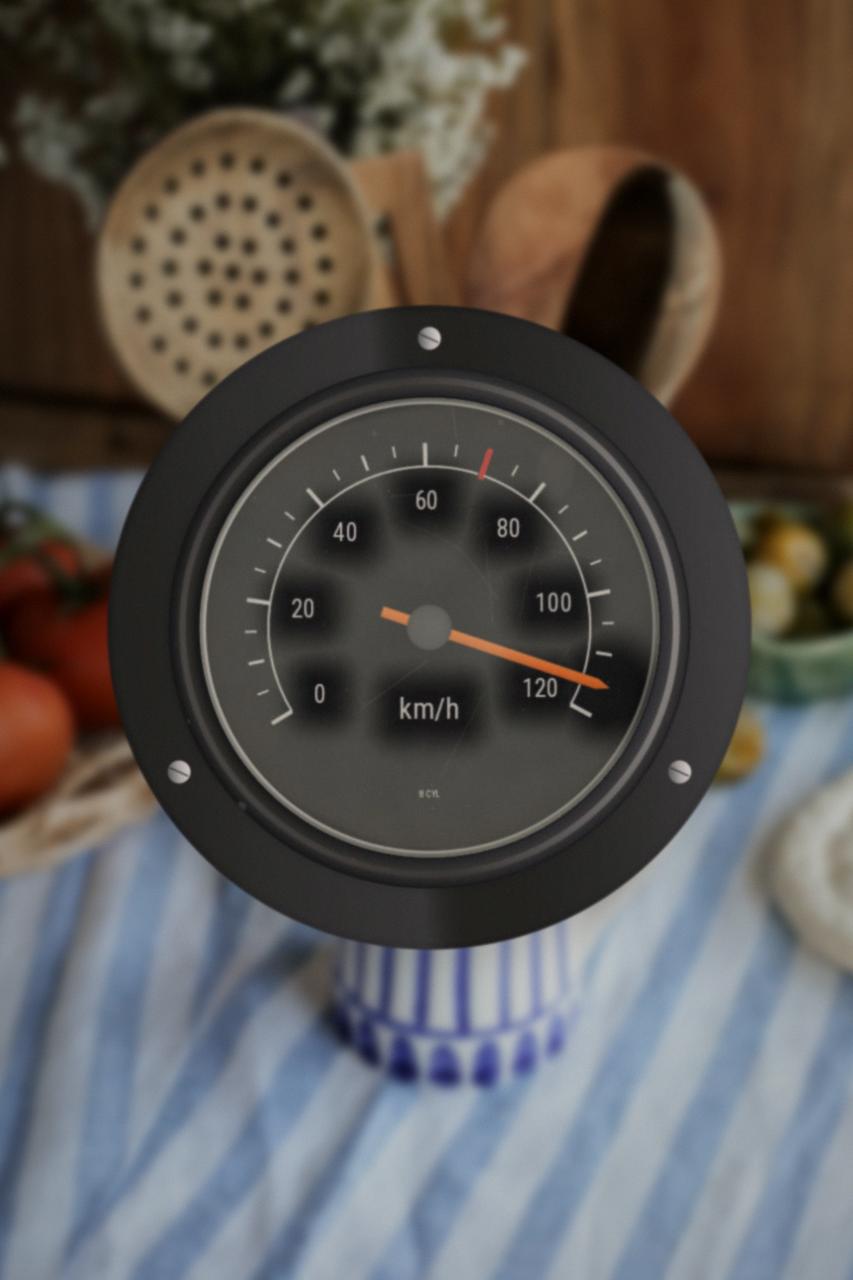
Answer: 115 km/h
